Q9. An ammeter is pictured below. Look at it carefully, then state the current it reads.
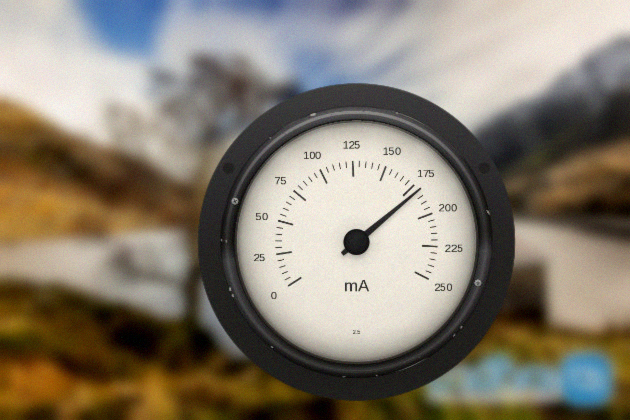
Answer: 180 mA
